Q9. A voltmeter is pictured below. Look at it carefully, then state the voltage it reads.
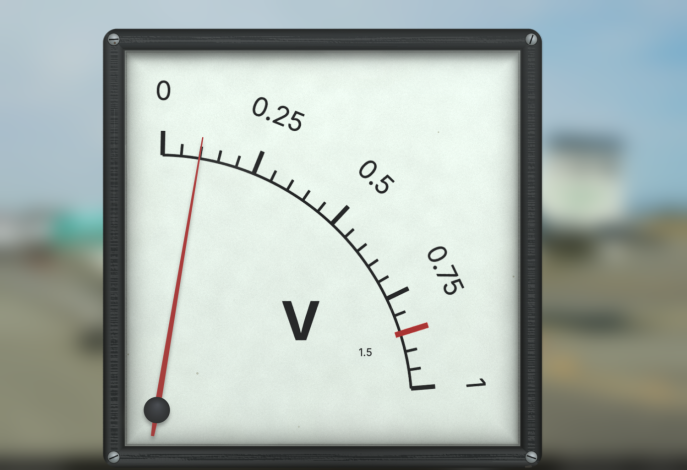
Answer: 0.1 V
